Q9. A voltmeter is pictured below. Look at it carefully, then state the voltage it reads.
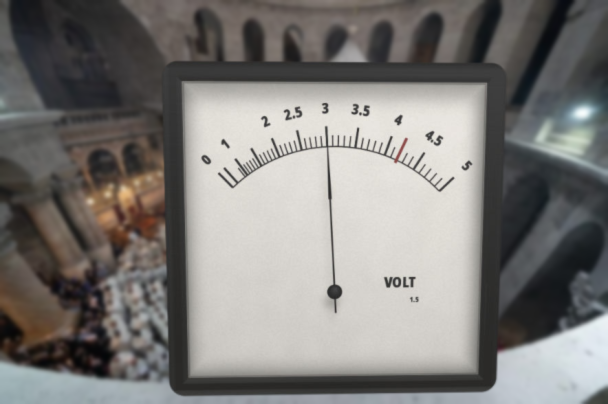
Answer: 3 V
